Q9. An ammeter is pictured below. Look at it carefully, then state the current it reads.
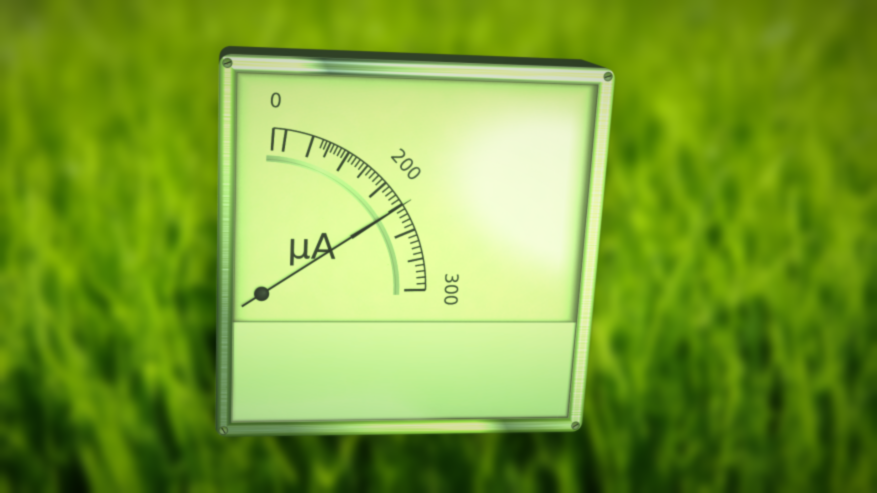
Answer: 225 µA
